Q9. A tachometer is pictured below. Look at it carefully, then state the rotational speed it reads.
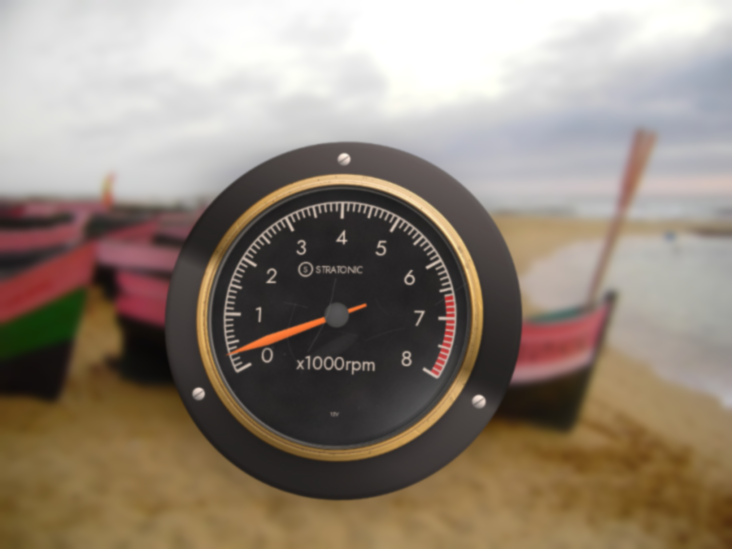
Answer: 300 rpm
